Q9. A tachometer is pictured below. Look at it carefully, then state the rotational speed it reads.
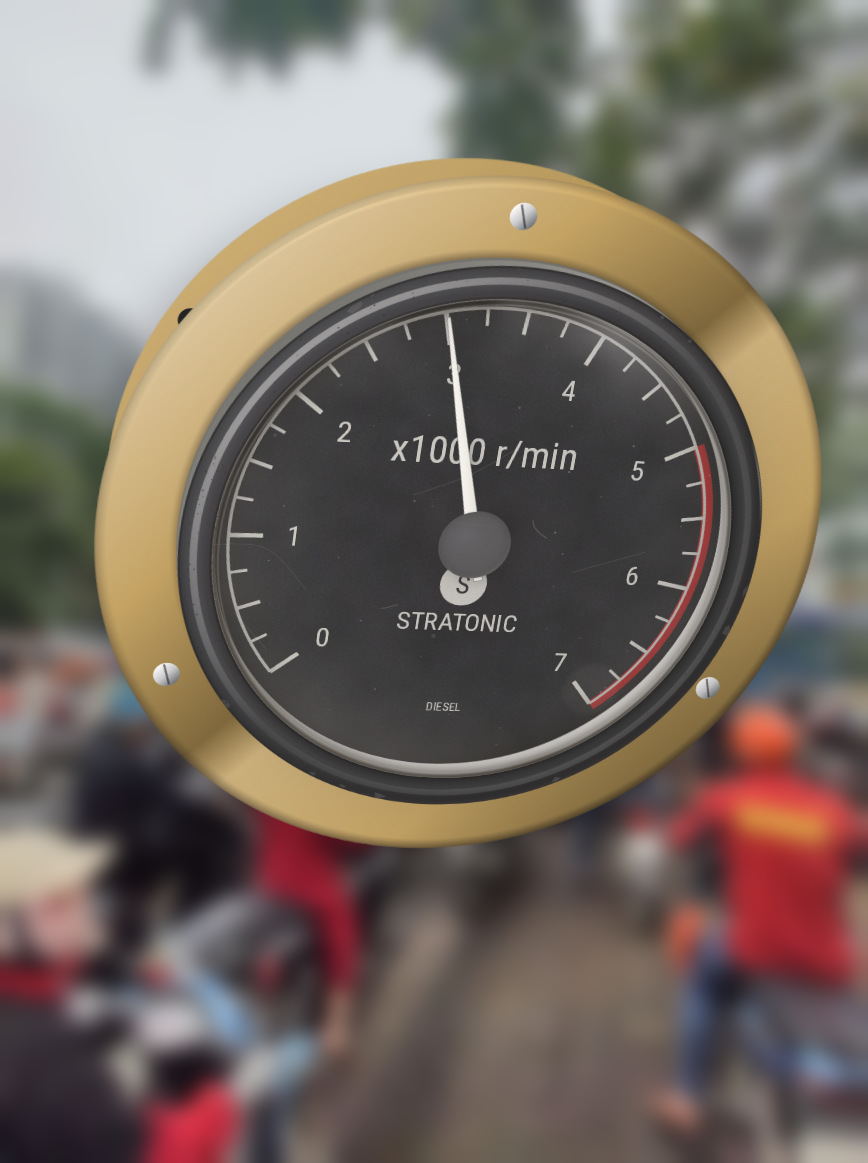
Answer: 3000 rpm
